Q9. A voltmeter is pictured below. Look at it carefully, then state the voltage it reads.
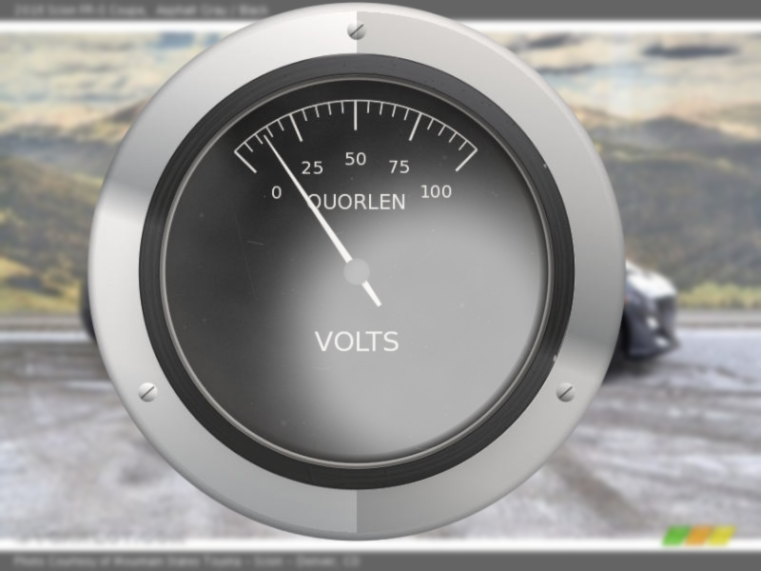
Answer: 12.5 V
